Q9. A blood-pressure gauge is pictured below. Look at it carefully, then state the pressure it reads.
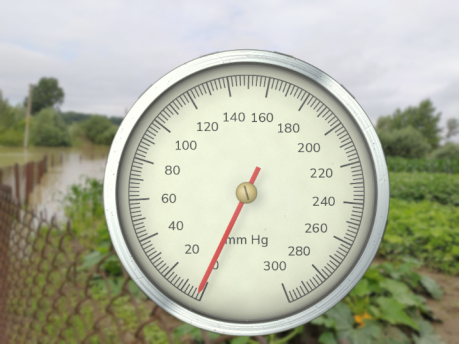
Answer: 2 mmHg
